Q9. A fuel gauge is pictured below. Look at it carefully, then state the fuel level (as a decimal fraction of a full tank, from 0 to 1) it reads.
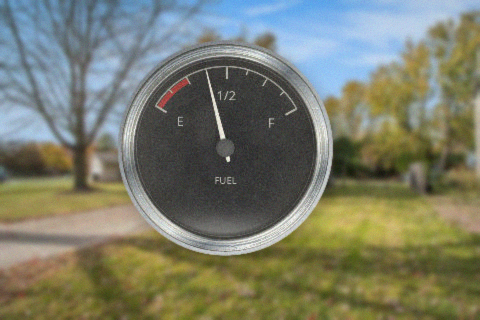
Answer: 0.375
